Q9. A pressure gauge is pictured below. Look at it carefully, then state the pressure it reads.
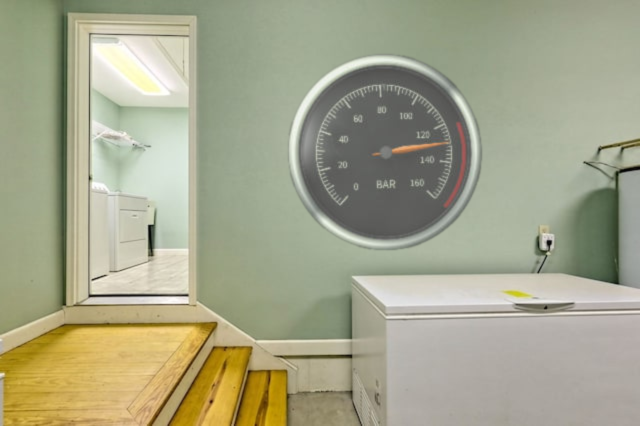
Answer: 130 bar
